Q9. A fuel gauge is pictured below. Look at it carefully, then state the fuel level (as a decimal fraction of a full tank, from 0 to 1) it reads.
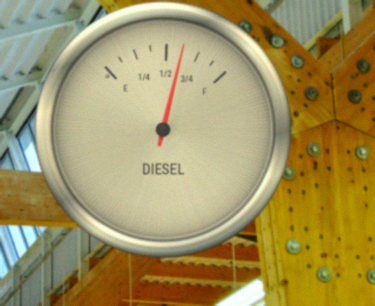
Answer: 0.625
